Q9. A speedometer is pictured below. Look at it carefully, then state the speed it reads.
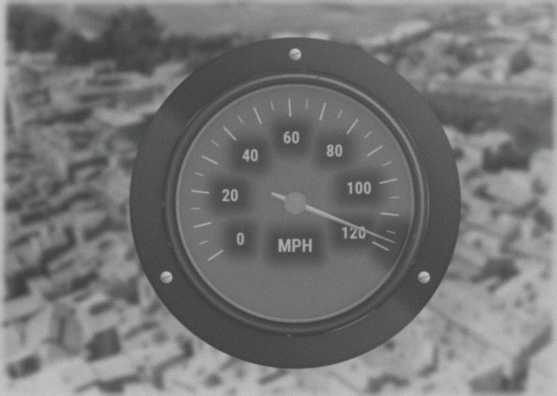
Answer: 117.5 mph
